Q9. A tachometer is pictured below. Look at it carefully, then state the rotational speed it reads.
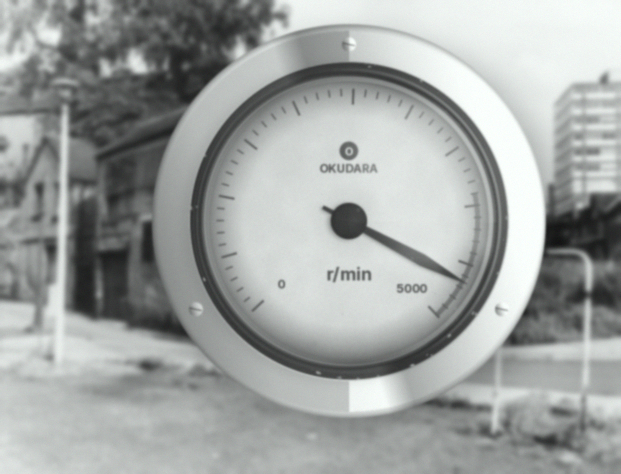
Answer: 4650 rpm
